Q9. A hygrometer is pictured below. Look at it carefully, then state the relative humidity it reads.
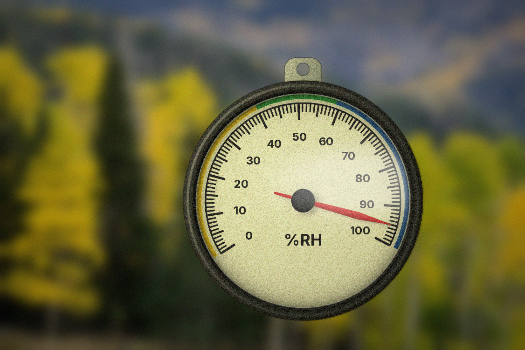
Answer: 95 %
